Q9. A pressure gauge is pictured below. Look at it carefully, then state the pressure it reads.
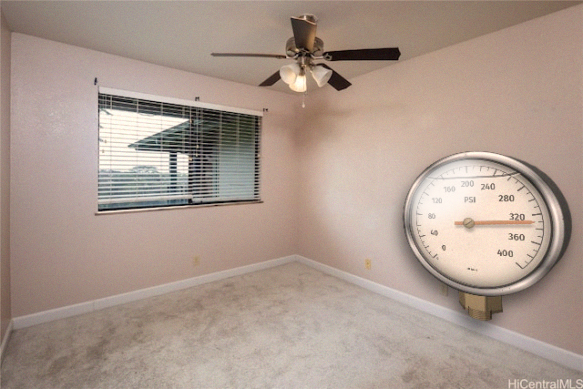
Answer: 330 psi
